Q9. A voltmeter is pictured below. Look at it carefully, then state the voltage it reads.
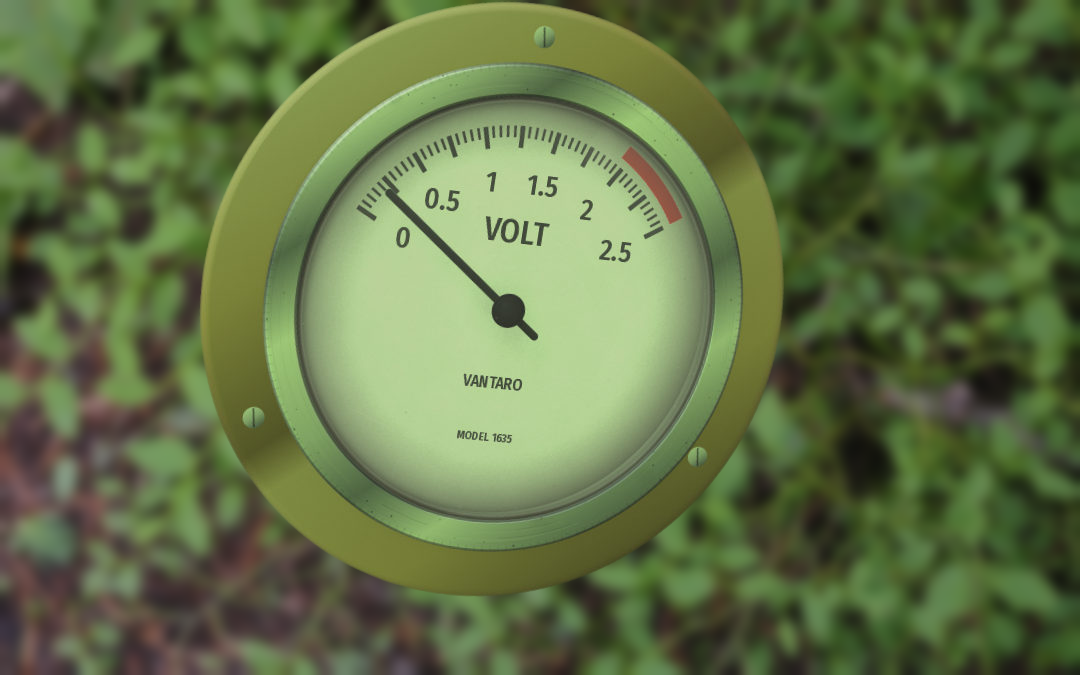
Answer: 0.2 V
